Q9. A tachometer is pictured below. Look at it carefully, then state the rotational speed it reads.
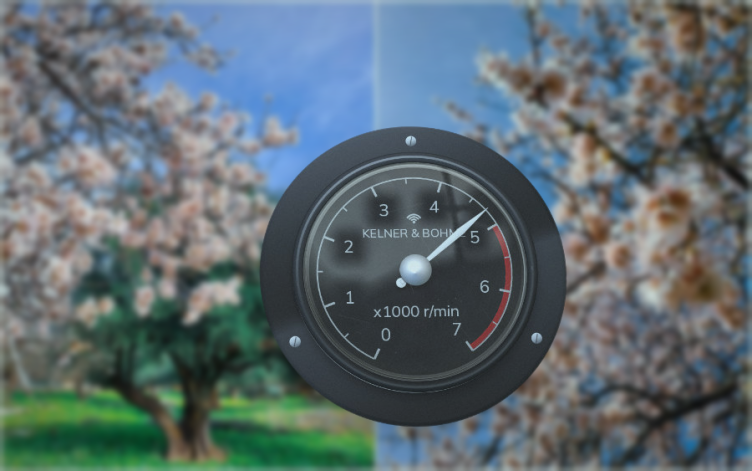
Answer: 4750 rpm
